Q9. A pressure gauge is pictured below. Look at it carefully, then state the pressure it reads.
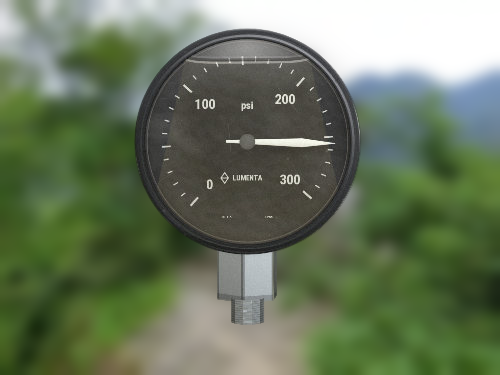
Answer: 255 psi
